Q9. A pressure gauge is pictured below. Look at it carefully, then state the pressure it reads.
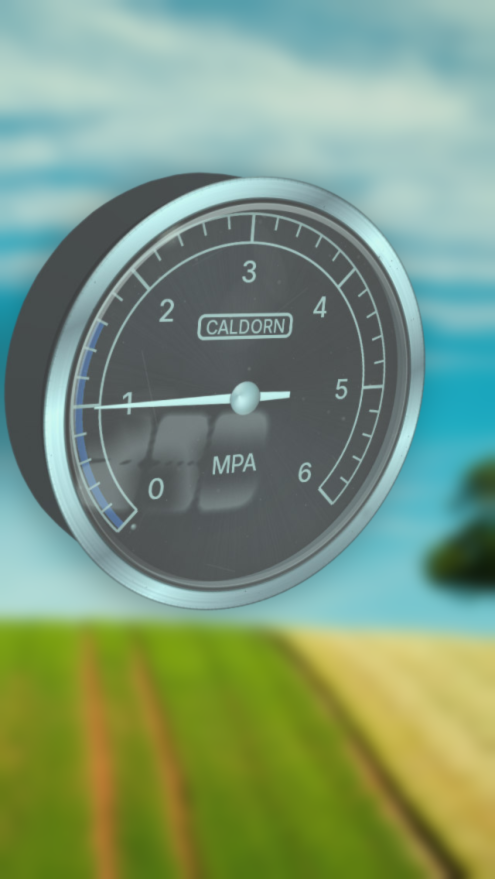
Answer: 1 MPa
